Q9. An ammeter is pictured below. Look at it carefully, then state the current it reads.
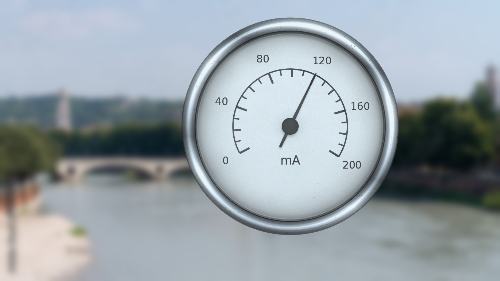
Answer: 120 mA
